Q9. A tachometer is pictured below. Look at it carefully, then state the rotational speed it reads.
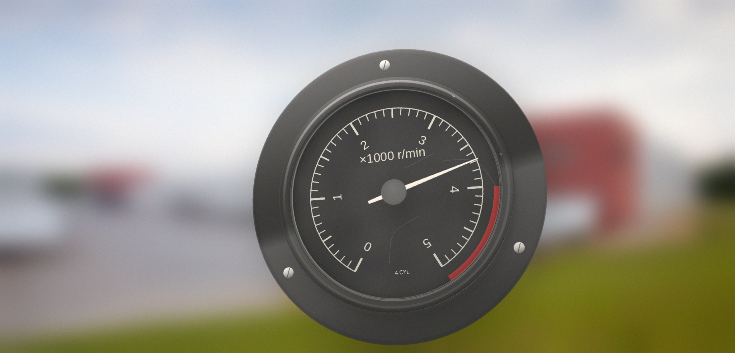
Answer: 3700 rpm
